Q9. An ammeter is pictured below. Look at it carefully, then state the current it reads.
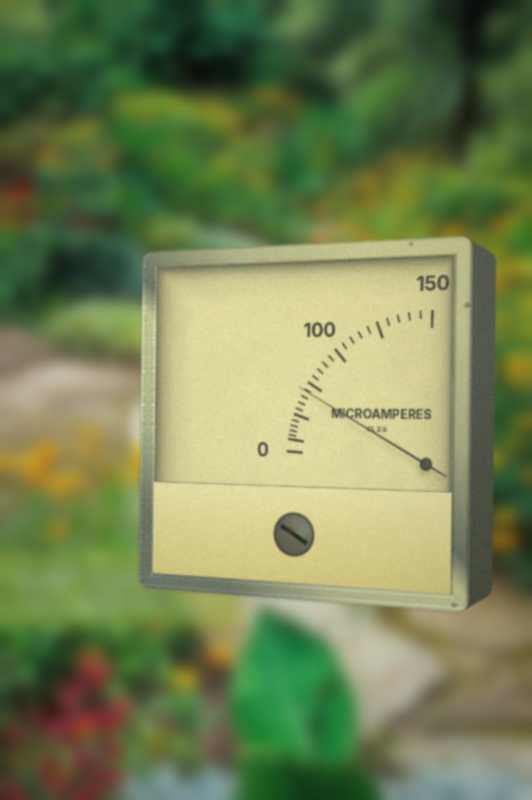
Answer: 70 µA
